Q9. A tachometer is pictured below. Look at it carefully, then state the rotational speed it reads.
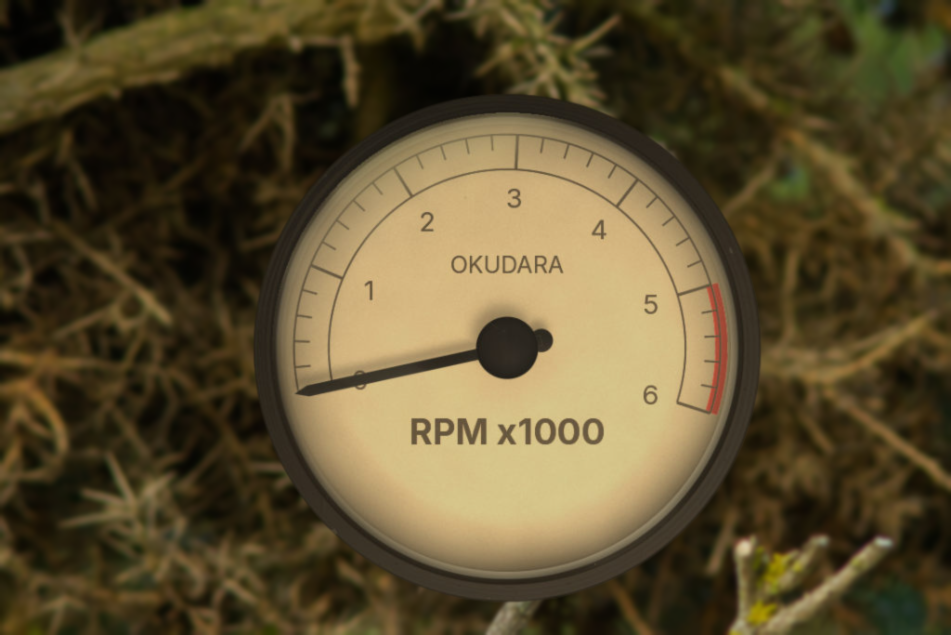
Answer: 0 rpm
